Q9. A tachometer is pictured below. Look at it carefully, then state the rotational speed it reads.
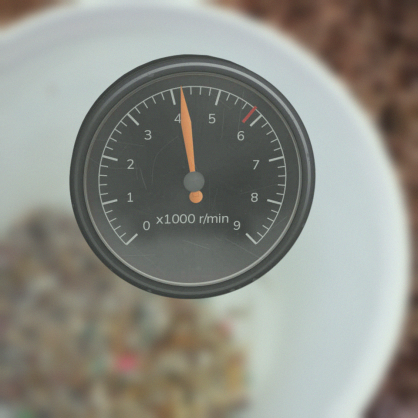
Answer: 4200 rpm
